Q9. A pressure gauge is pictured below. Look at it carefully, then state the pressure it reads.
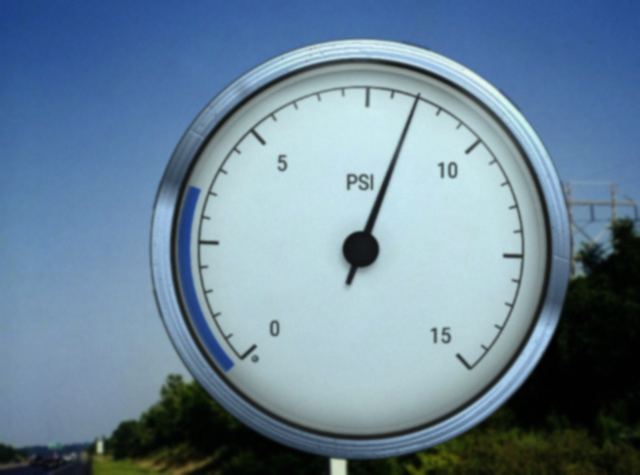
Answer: 8.5 psi
